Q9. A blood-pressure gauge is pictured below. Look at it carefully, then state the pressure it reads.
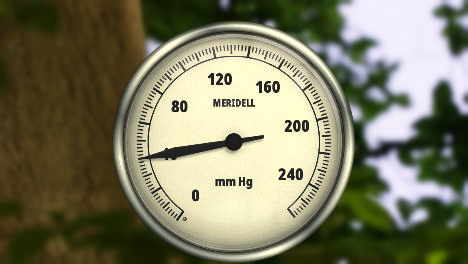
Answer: 40 mmHg
